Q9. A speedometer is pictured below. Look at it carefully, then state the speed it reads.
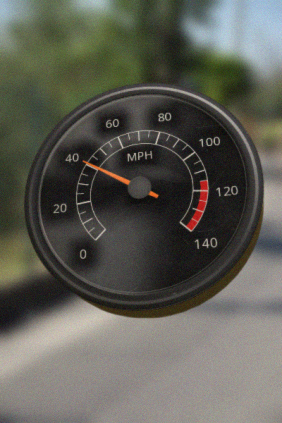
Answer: 40 mph
